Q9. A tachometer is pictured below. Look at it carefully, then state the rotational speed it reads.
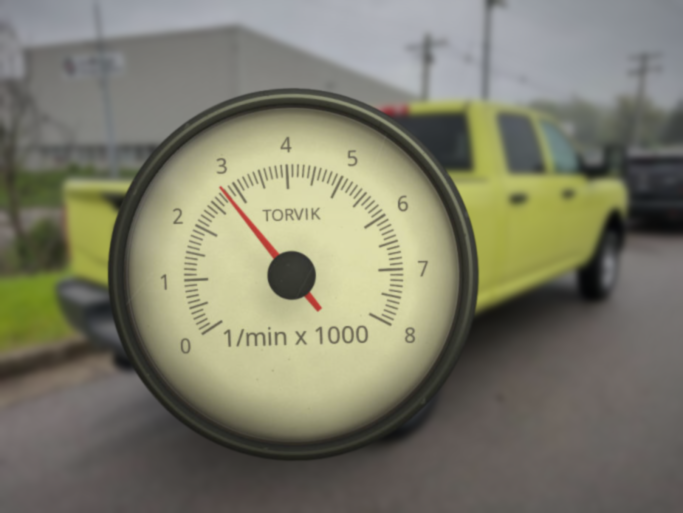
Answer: 2800 rpm
